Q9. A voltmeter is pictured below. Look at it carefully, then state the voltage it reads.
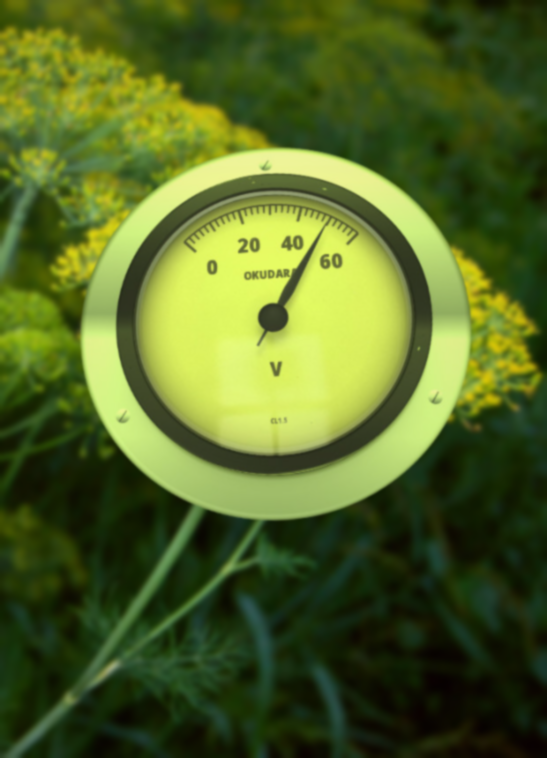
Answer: 50 V
